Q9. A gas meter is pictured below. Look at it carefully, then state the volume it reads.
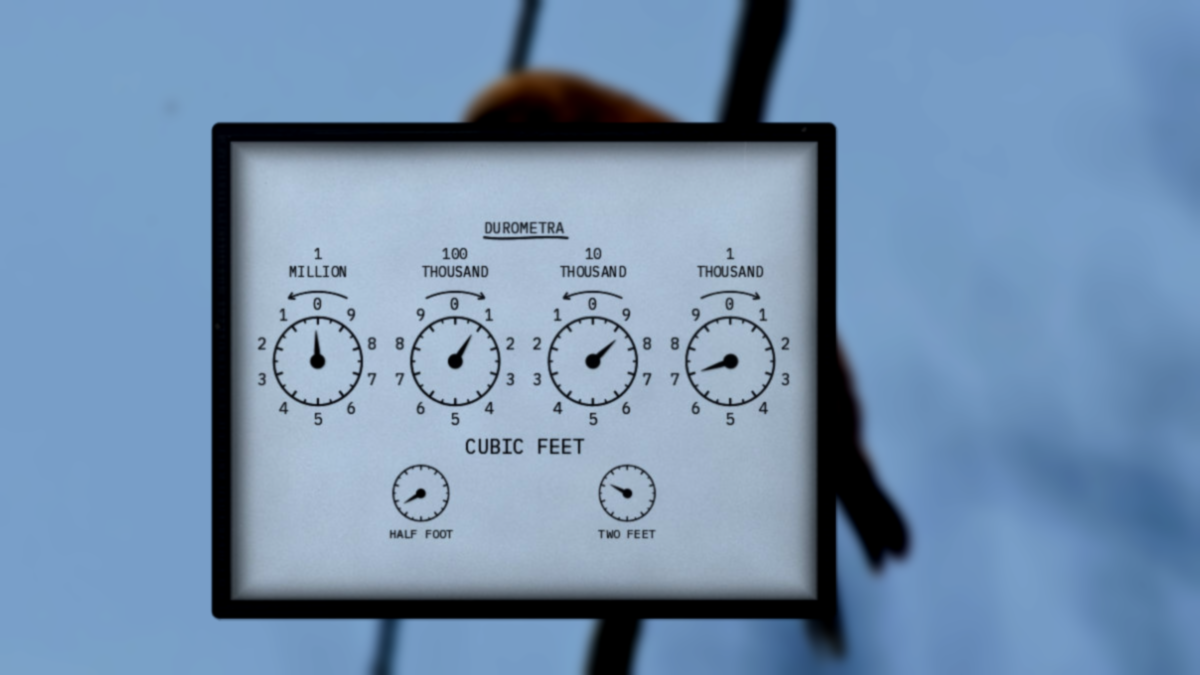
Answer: 8700 ft³
